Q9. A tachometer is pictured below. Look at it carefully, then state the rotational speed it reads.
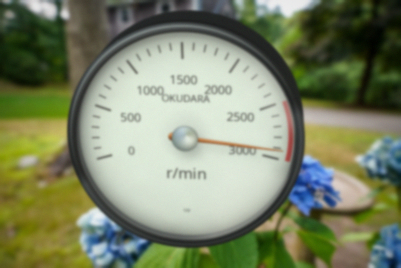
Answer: 2900 rpm
